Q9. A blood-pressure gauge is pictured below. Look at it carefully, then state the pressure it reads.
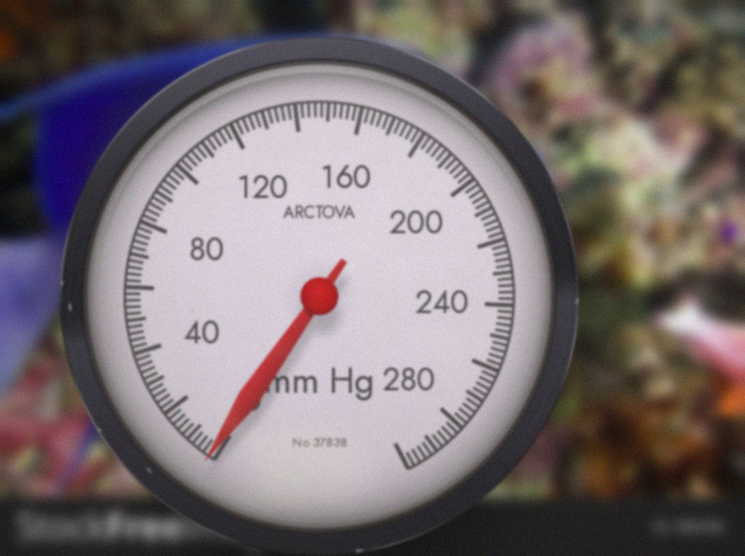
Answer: 2 mmHg
